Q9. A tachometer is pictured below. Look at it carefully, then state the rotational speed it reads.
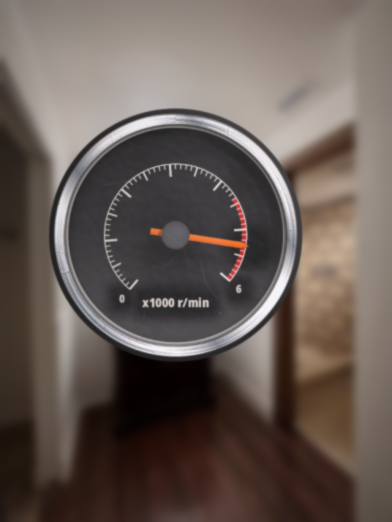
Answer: 5300 rpm
